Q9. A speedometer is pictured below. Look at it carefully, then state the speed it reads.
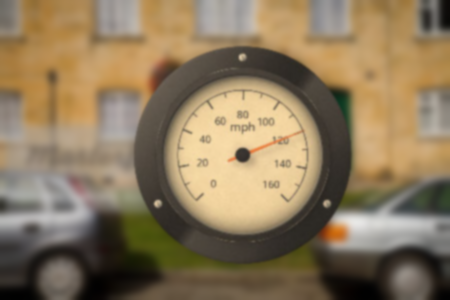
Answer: 120 mph
